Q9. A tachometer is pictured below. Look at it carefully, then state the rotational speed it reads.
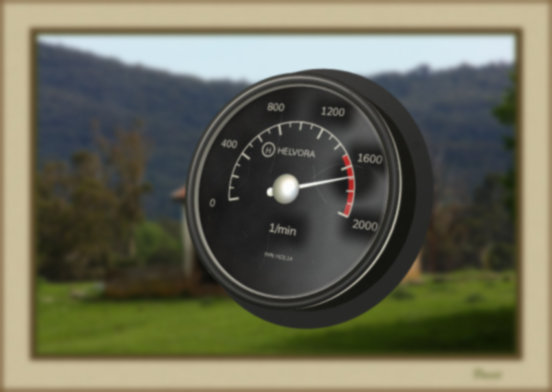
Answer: 1700 rpm
